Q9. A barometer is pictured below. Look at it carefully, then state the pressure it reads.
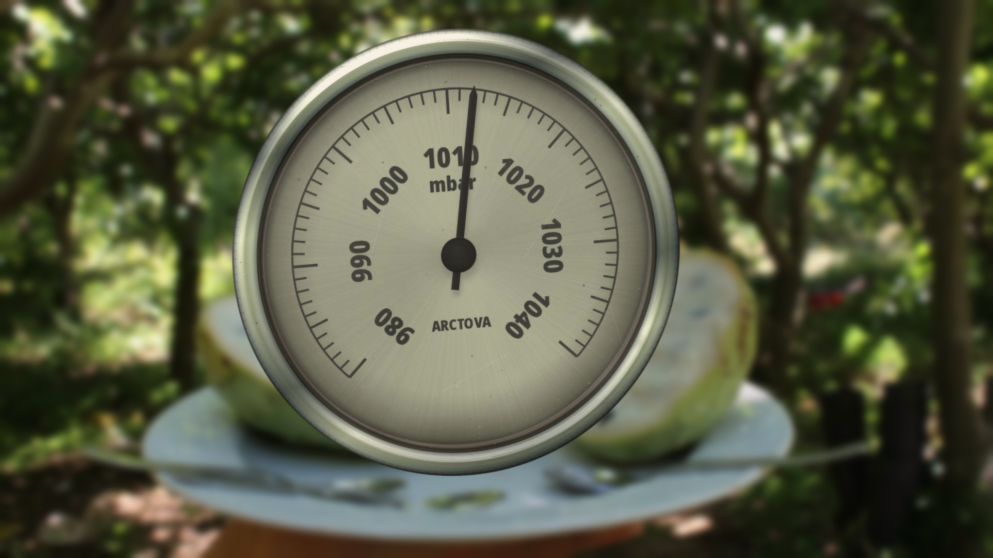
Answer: 1012 mbar
